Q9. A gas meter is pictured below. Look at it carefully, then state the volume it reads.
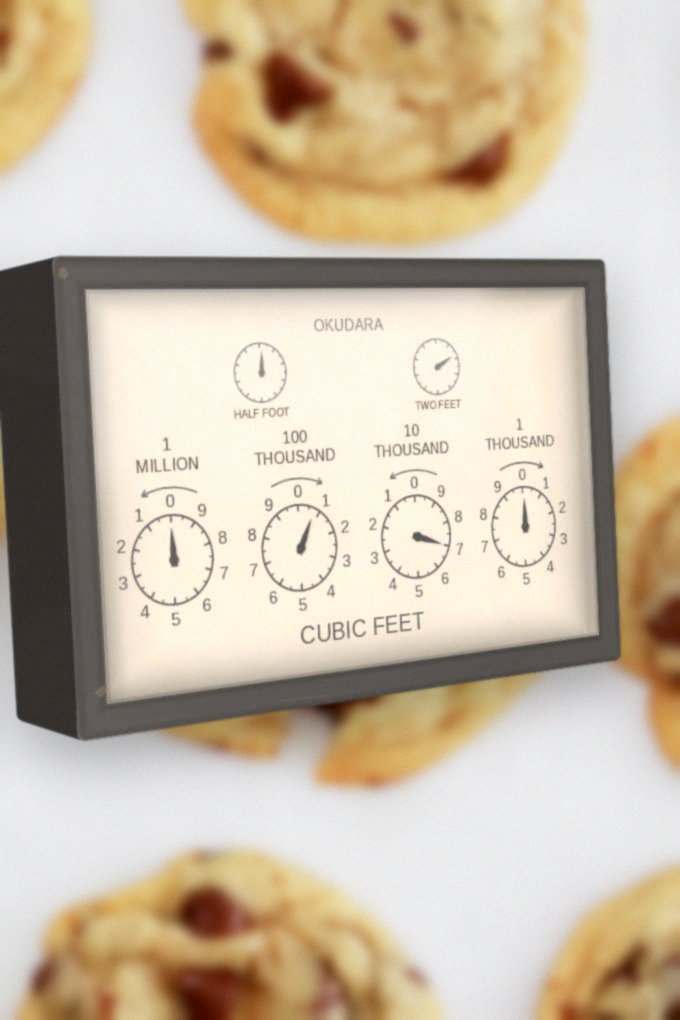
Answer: 7000 ft³
